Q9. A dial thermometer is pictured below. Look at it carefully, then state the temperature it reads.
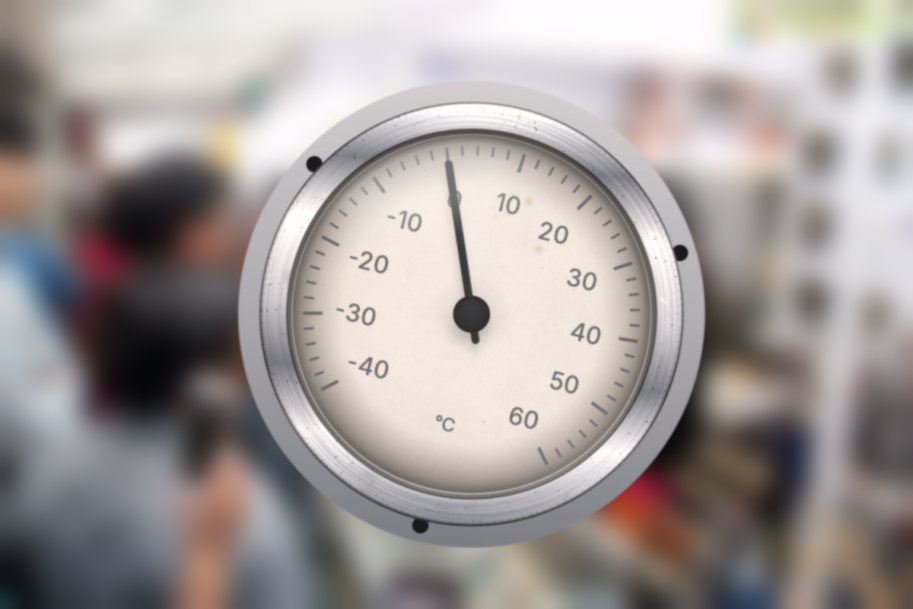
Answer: 0 °C
